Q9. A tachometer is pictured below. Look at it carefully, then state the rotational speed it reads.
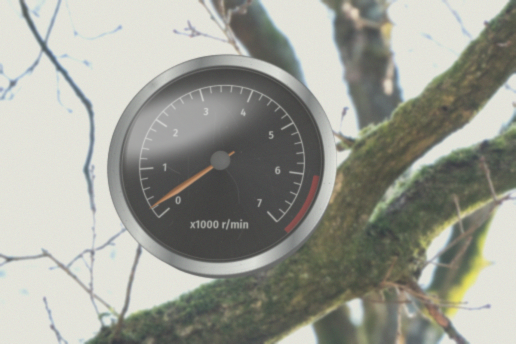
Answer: 200 rpm
